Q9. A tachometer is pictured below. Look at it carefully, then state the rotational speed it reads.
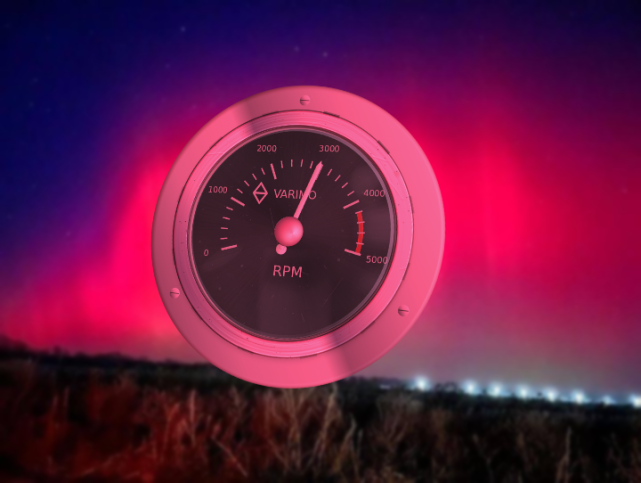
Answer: 3000 rpm
